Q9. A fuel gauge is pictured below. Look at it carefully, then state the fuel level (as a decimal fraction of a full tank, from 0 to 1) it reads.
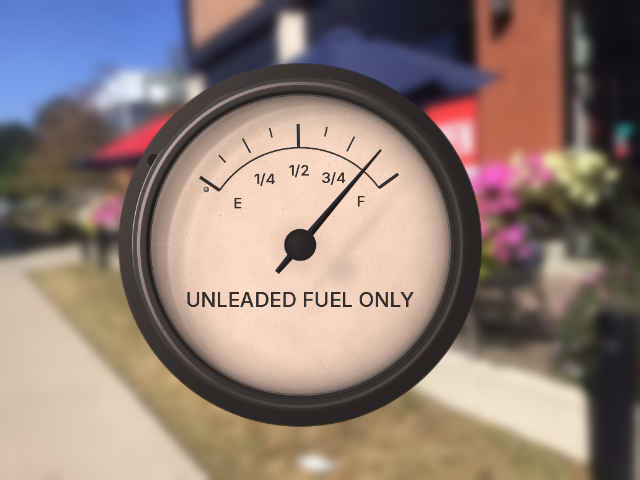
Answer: 0.875
